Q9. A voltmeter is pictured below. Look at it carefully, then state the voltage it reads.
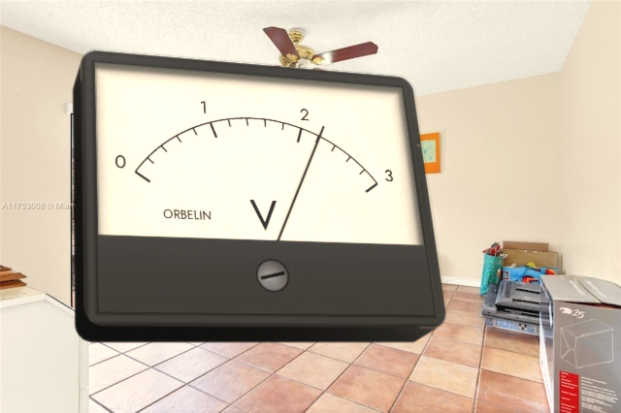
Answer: 2.2 V
